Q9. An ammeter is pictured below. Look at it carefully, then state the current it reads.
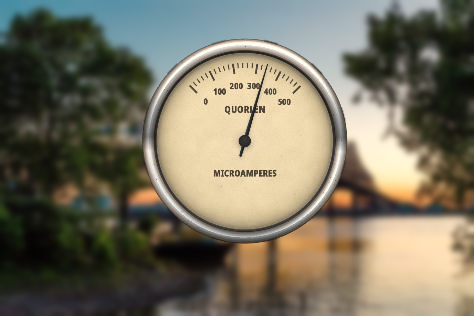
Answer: 340 µA
